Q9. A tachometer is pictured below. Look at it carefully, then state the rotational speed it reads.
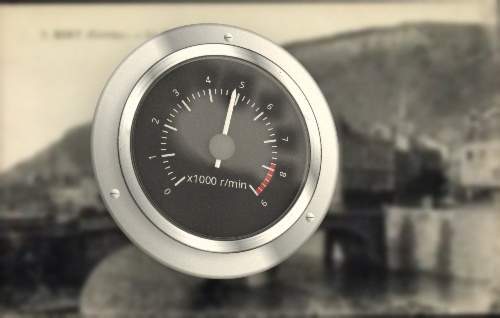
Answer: 4800 rpm
